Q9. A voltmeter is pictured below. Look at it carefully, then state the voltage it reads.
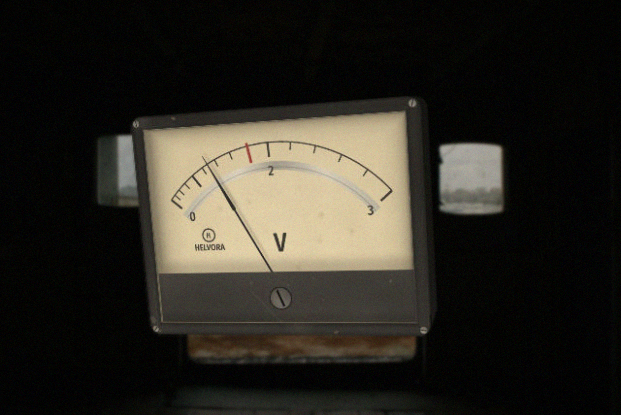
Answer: 1.3 V
